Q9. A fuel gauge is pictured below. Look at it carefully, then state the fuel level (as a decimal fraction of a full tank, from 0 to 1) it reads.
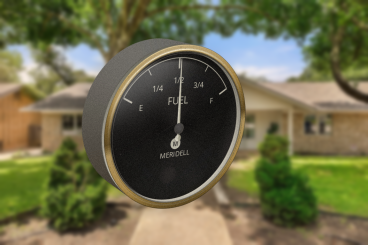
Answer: 0.5
